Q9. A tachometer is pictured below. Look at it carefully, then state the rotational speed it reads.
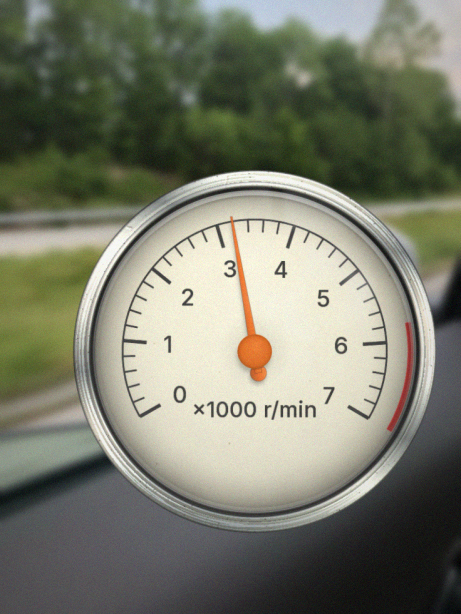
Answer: 3200 rpm
